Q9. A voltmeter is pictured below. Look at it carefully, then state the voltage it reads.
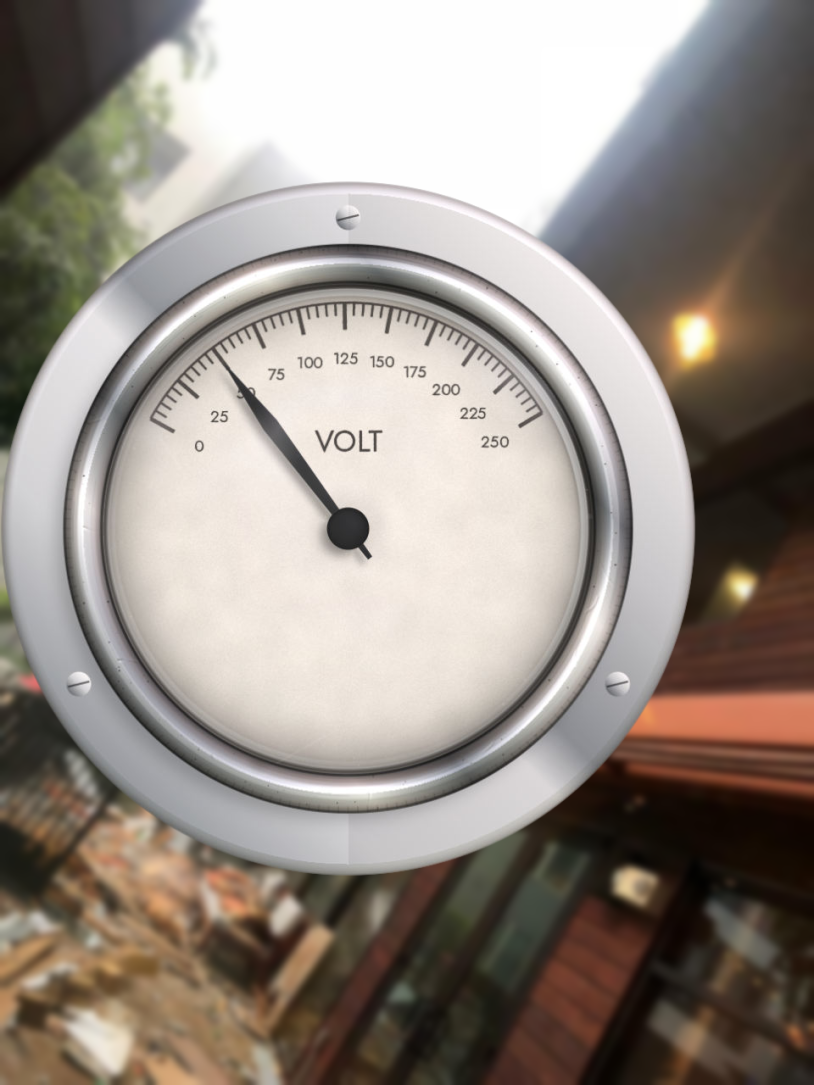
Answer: 50 V
